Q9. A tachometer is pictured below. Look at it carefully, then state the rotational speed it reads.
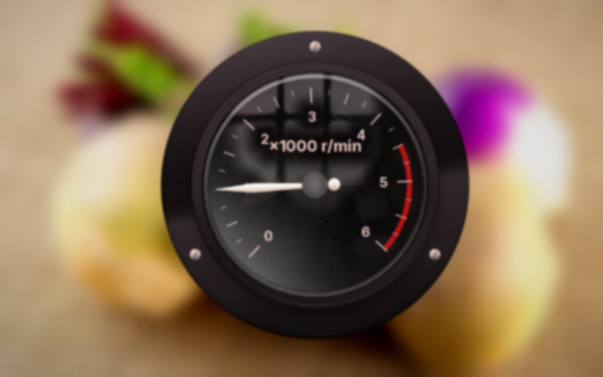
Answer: 1000 rpm
